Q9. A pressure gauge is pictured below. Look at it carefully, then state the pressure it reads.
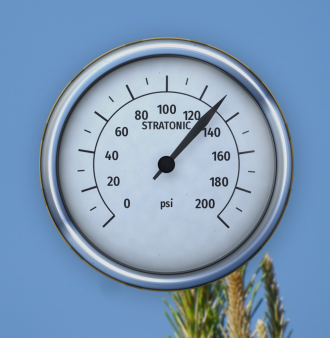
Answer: 130 psi
